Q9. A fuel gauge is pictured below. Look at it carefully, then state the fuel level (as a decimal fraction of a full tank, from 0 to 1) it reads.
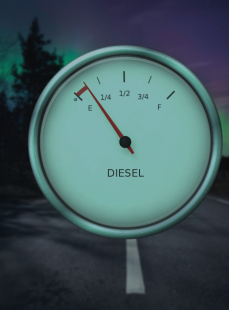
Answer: 0.125
